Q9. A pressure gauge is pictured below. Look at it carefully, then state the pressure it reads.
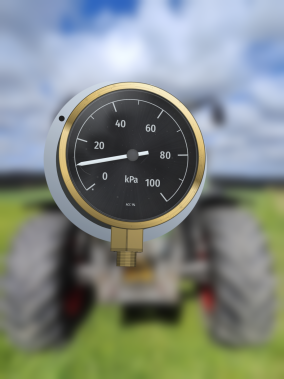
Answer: 10 kPa
